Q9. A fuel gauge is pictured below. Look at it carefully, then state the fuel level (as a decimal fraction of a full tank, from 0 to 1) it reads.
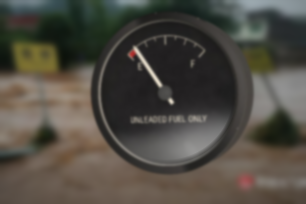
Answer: 0.125
